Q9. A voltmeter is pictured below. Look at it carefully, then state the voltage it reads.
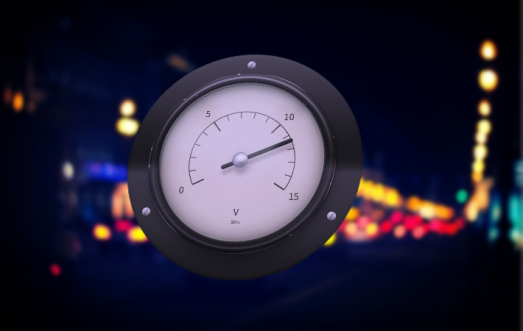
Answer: 11.5 V
